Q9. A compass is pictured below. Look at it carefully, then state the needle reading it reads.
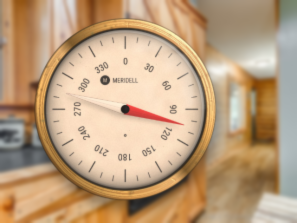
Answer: 105 °
